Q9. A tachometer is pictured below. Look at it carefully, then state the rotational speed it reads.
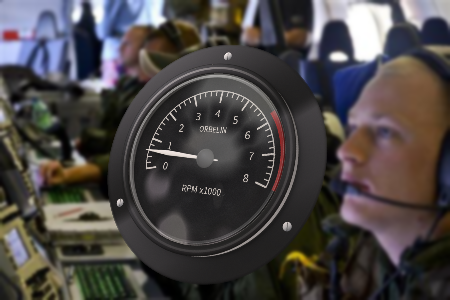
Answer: 600 rpm
